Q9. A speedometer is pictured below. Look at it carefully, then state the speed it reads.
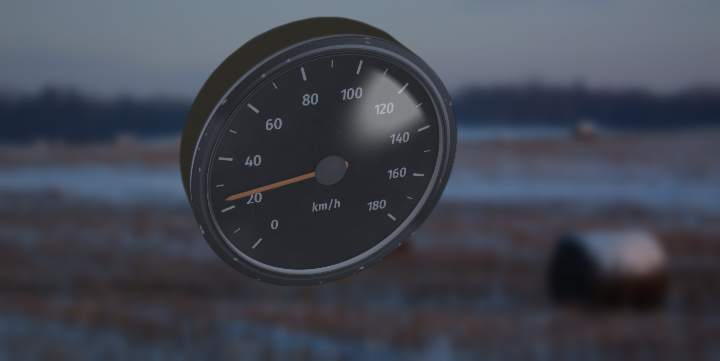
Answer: 25 km/h
